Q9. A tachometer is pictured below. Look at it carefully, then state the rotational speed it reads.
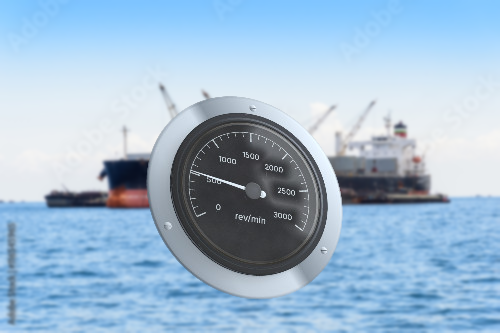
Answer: 500 rpm
